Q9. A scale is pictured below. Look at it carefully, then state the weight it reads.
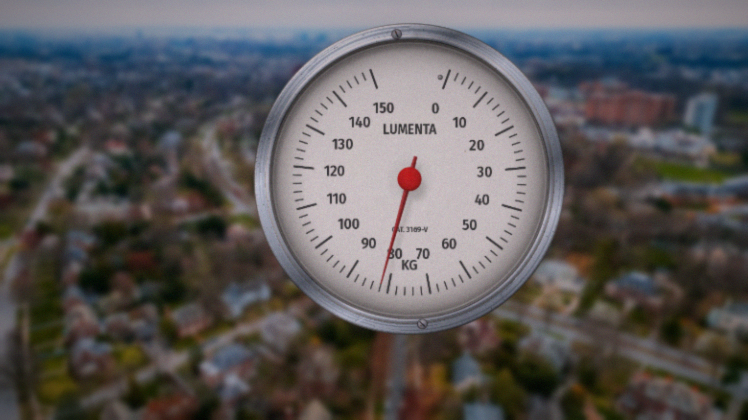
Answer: 82 kg
